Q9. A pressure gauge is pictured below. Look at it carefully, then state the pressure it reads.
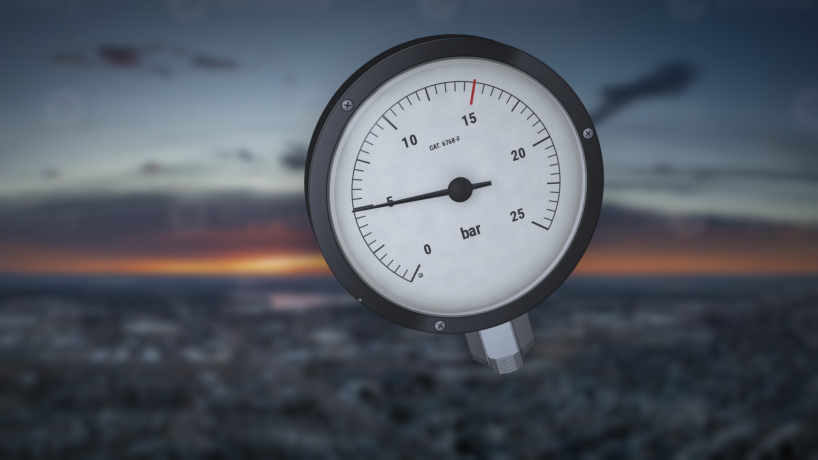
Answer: 5 bar
